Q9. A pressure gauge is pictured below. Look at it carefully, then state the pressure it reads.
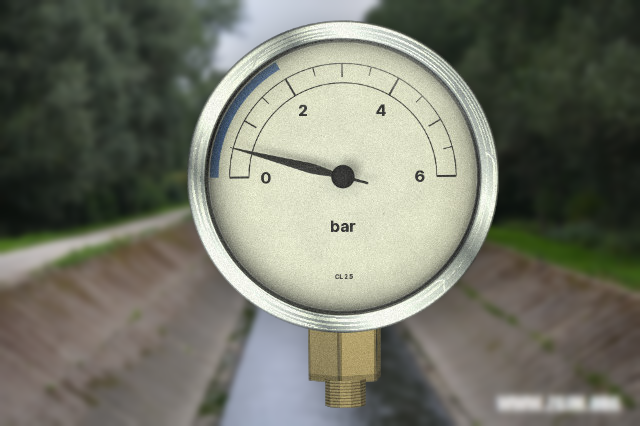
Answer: 0.5 bar
